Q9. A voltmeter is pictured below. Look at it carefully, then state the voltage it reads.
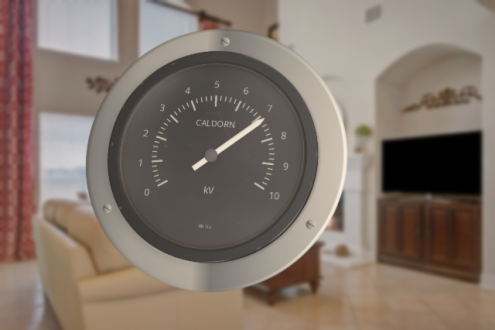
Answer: 7.2 kV
